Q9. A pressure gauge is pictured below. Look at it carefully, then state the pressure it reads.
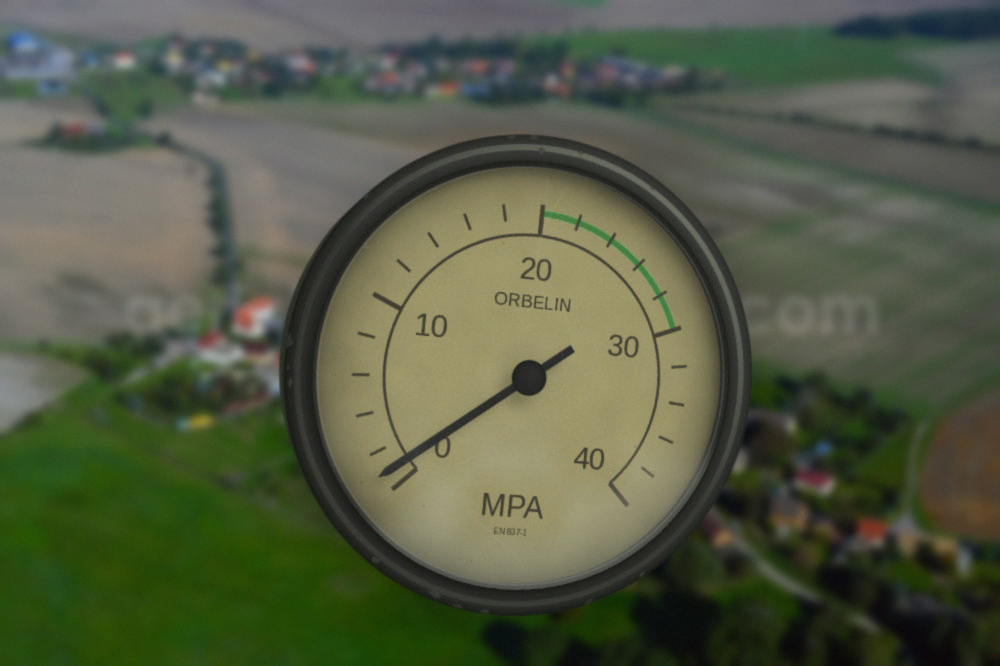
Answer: 1 MPa
